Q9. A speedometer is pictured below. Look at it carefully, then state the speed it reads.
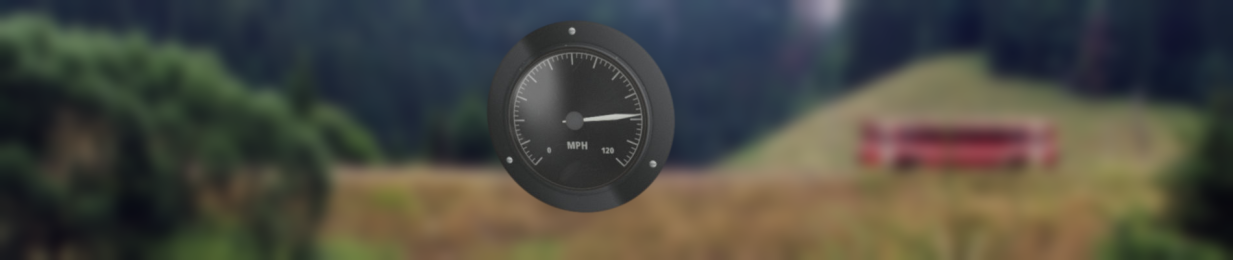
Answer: 98 mph
